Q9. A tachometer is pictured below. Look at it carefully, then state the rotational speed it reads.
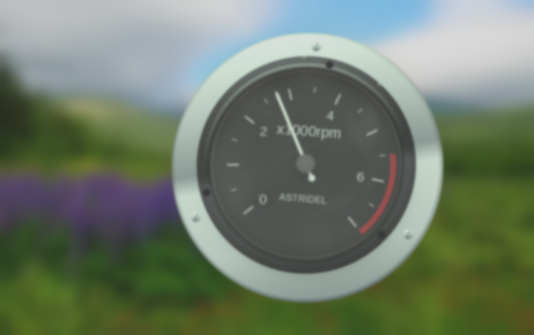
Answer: 2750 rpm
